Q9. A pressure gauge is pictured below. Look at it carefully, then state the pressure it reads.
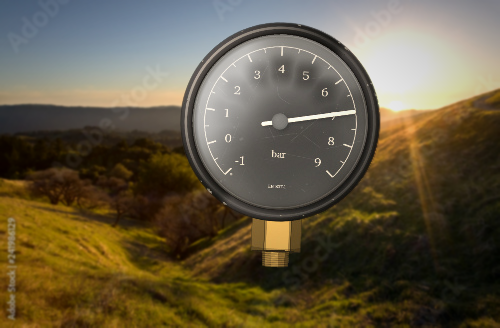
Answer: 7 bar
